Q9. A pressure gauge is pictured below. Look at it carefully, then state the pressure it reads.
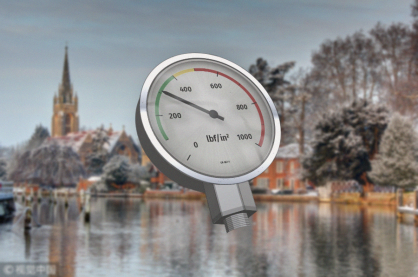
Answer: 300 psi
